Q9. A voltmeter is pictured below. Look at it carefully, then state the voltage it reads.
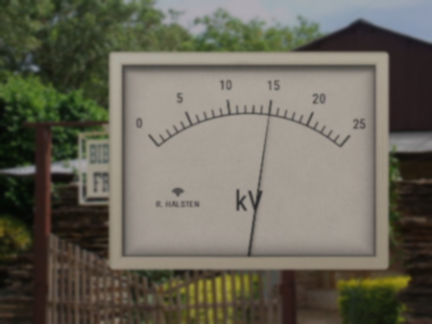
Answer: 15 kV
